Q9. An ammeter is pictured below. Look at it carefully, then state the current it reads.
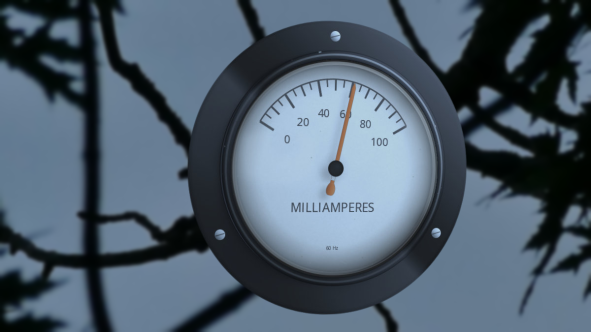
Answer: 60 mA
